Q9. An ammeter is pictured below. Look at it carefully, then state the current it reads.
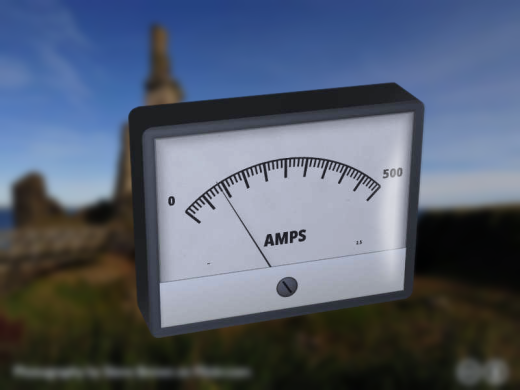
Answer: 90 A
